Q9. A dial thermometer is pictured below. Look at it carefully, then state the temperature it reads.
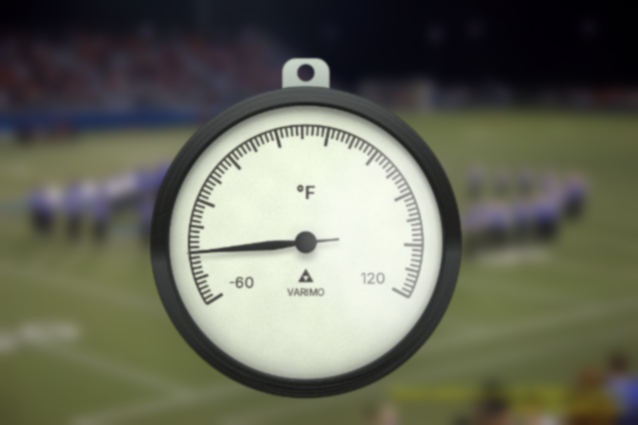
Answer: -40 °F
